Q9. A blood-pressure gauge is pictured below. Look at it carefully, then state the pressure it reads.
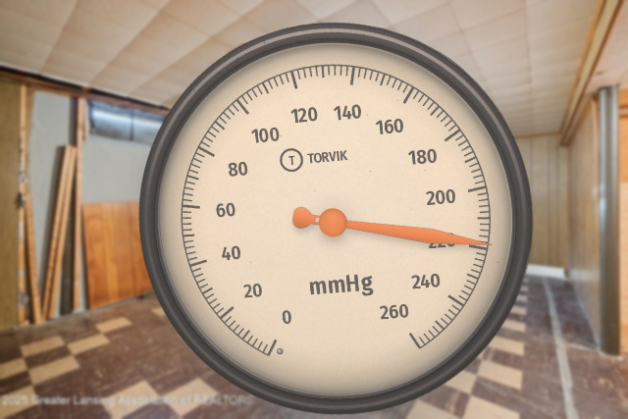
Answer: 218 mmHg
